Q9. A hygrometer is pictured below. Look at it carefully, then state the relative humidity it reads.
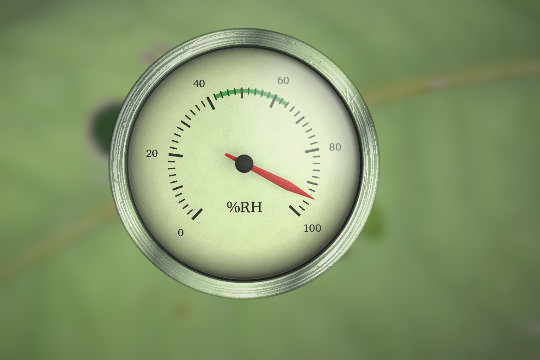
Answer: 94 %
